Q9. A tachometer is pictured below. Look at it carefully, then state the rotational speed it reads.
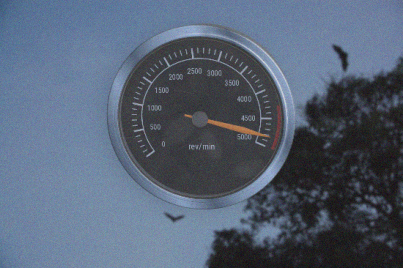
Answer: 4800 rpm
